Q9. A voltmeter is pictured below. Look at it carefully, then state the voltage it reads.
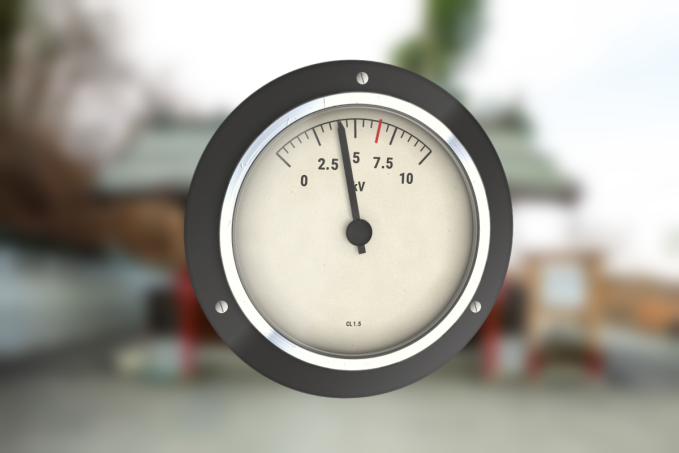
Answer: 4 kV
